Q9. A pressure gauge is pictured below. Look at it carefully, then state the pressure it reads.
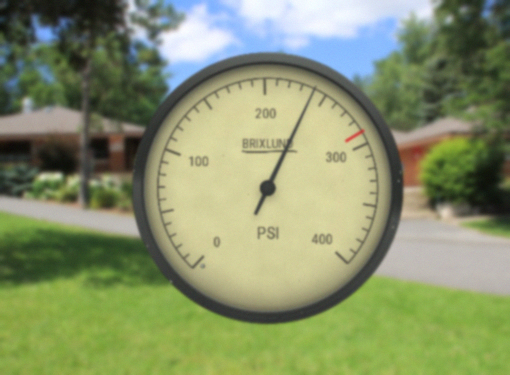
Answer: 240 psi
